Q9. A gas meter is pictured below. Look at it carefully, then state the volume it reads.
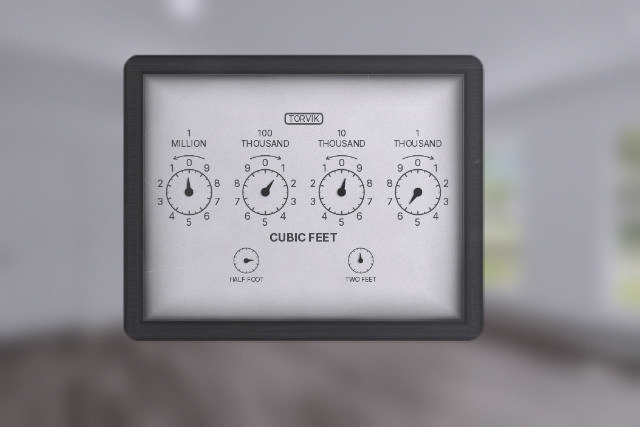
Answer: 9600 ft³
